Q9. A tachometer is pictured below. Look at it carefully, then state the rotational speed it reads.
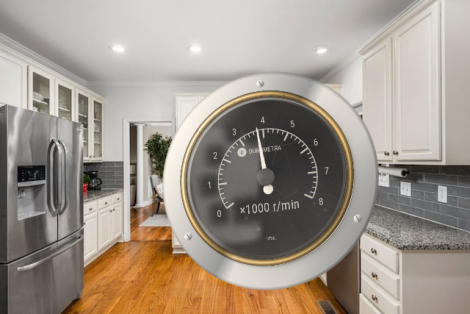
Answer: 3800 rpm
